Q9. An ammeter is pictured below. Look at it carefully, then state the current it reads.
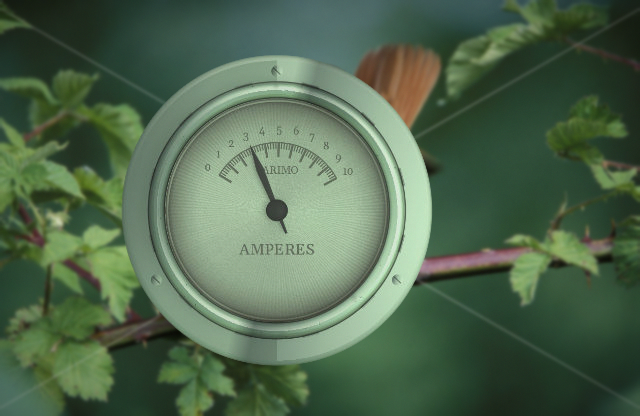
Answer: 3 A
